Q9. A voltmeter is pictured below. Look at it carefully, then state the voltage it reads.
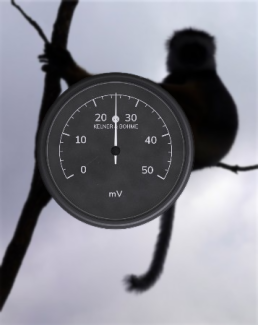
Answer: 25 mV
